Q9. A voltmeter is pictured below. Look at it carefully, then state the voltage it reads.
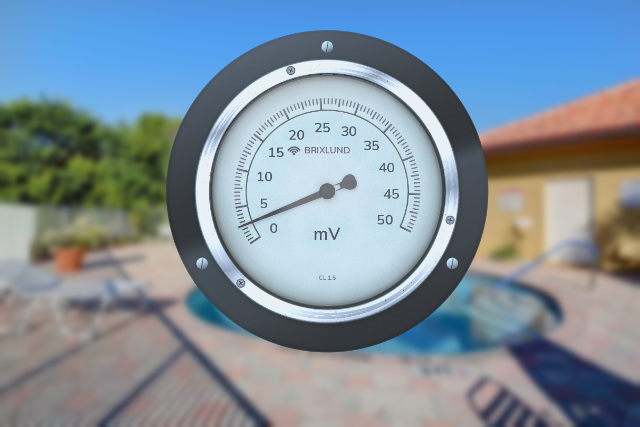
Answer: 2.5 mV
